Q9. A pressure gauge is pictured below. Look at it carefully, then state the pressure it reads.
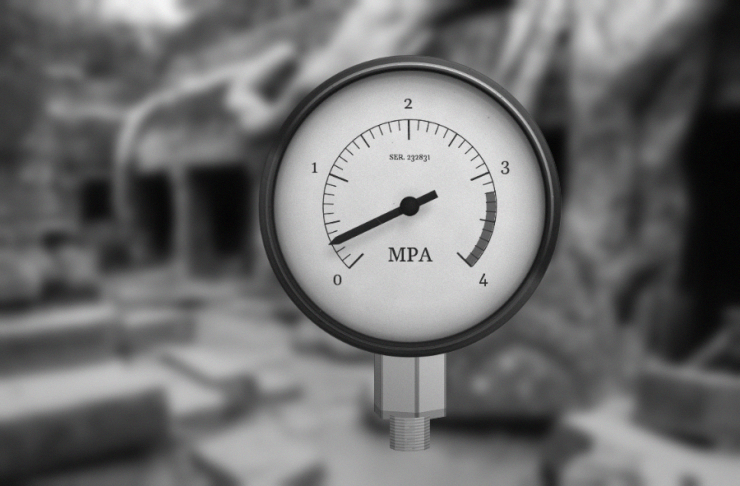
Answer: 0.3 MPa
